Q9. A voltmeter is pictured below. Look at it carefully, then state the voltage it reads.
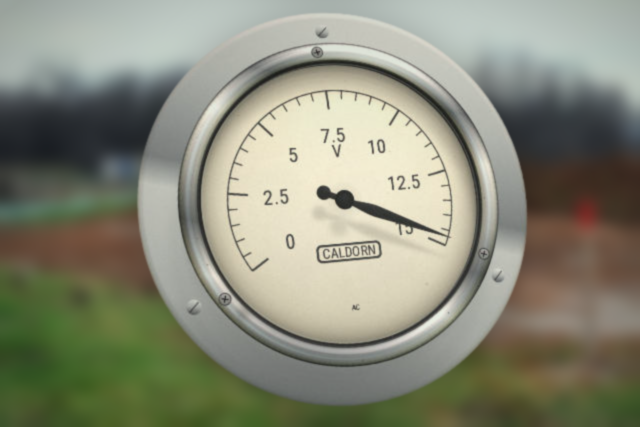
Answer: 14.75 V
